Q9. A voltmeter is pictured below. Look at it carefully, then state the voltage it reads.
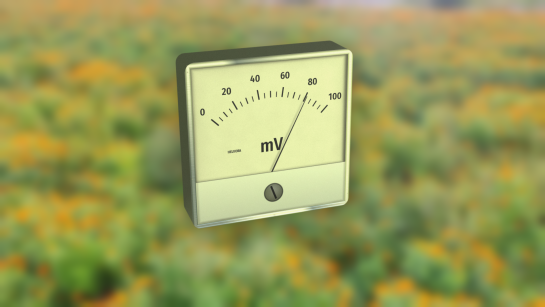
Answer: 80 mV
